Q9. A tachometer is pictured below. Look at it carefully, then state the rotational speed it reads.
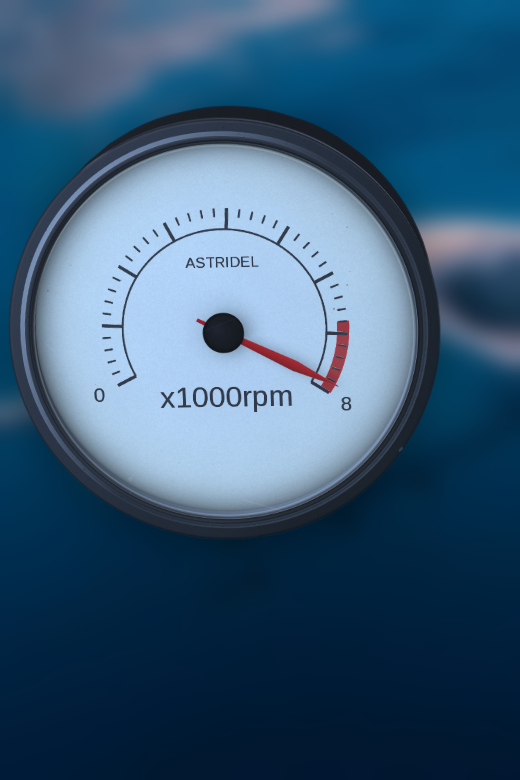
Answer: 7800 rpm
